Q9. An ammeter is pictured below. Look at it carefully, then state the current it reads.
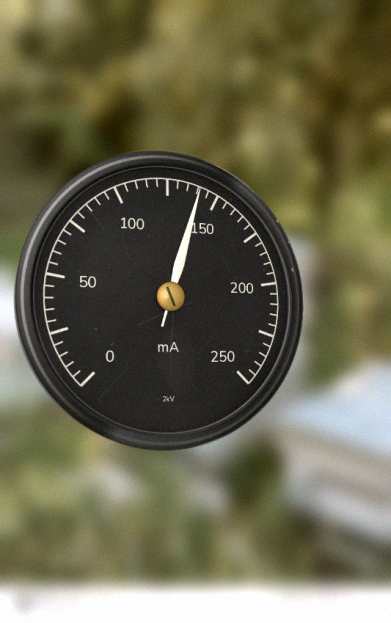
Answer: 140 mA
